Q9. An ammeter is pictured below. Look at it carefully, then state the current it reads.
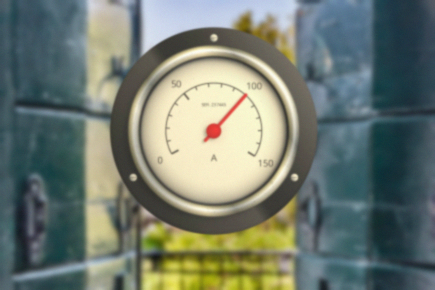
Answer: 100 A
